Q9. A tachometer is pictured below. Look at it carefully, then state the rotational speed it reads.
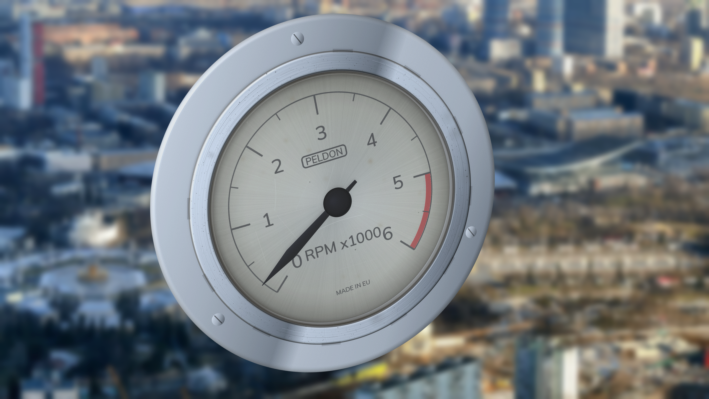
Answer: 250 rpm
